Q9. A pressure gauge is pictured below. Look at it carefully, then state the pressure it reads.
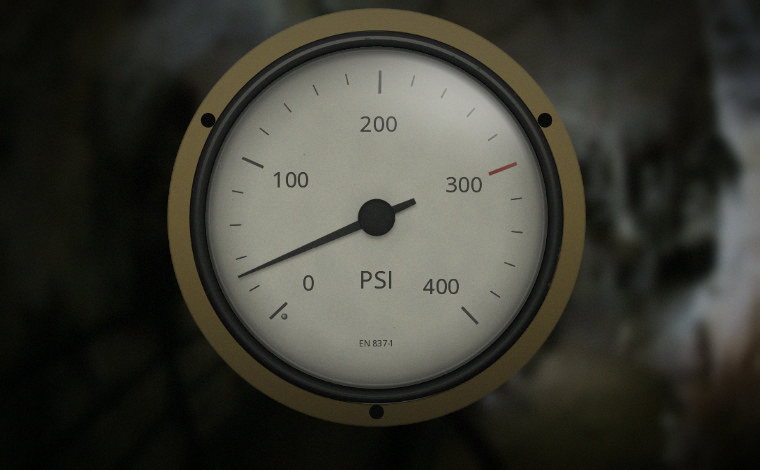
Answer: 30 psi
